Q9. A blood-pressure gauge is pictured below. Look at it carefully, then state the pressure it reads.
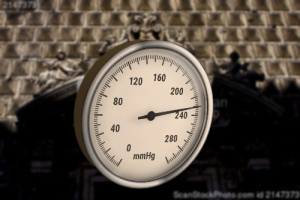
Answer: 230 mmHg
